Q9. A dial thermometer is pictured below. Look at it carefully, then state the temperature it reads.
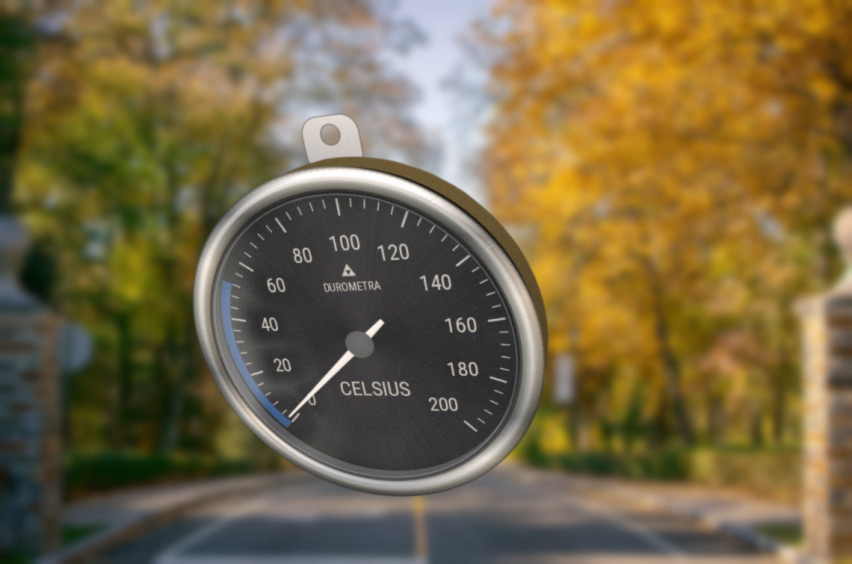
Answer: 2 °C
